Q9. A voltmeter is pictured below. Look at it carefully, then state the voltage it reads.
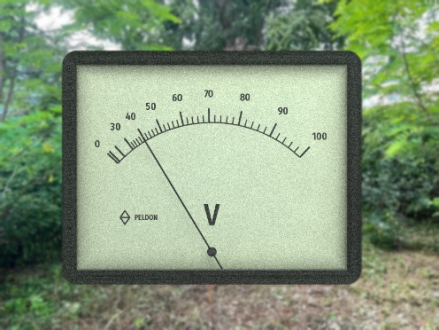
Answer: 40 V
